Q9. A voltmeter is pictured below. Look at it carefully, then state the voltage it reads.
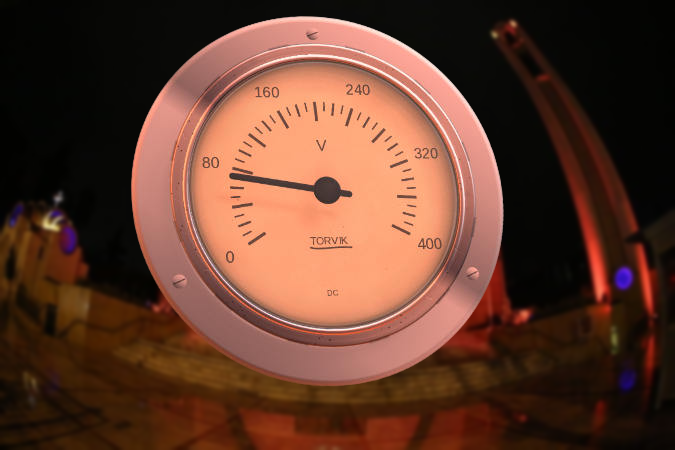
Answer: 70 V
